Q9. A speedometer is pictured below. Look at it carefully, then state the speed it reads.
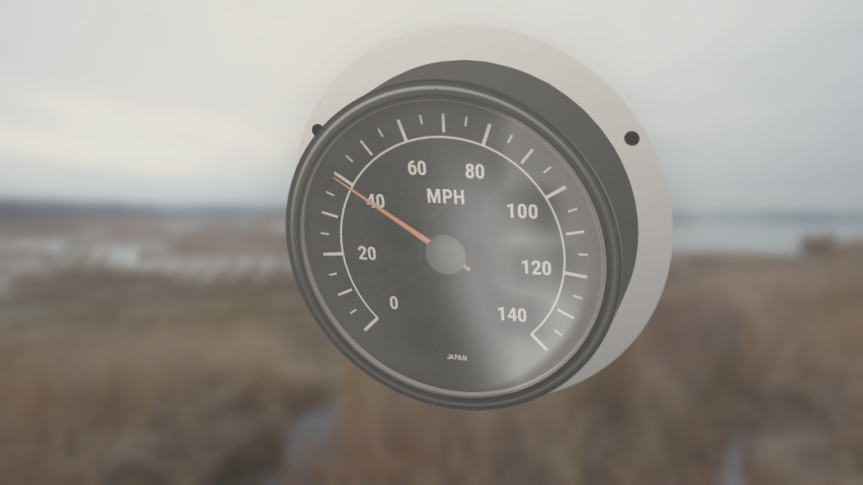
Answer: 40 mph
